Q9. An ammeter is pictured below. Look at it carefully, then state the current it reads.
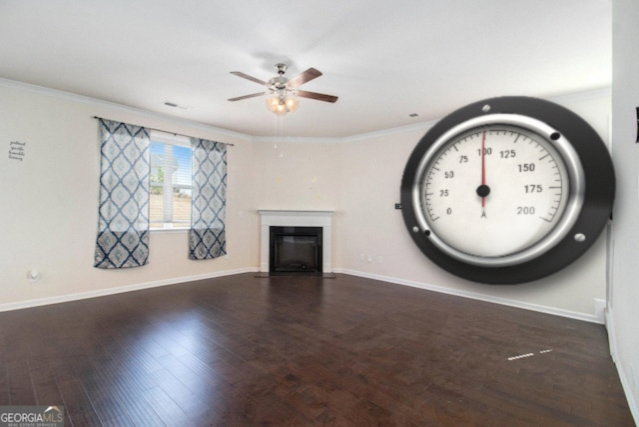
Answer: 100 A
